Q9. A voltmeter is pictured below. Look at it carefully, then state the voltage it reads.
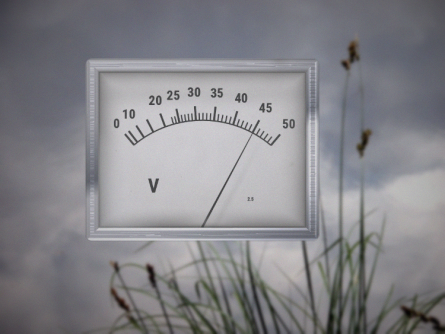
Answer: 45 V
